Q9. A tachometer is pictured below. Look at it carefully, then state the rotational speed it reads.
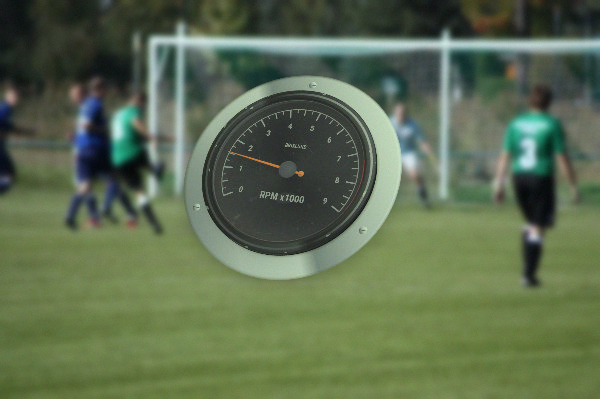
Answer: 1500 rpm
